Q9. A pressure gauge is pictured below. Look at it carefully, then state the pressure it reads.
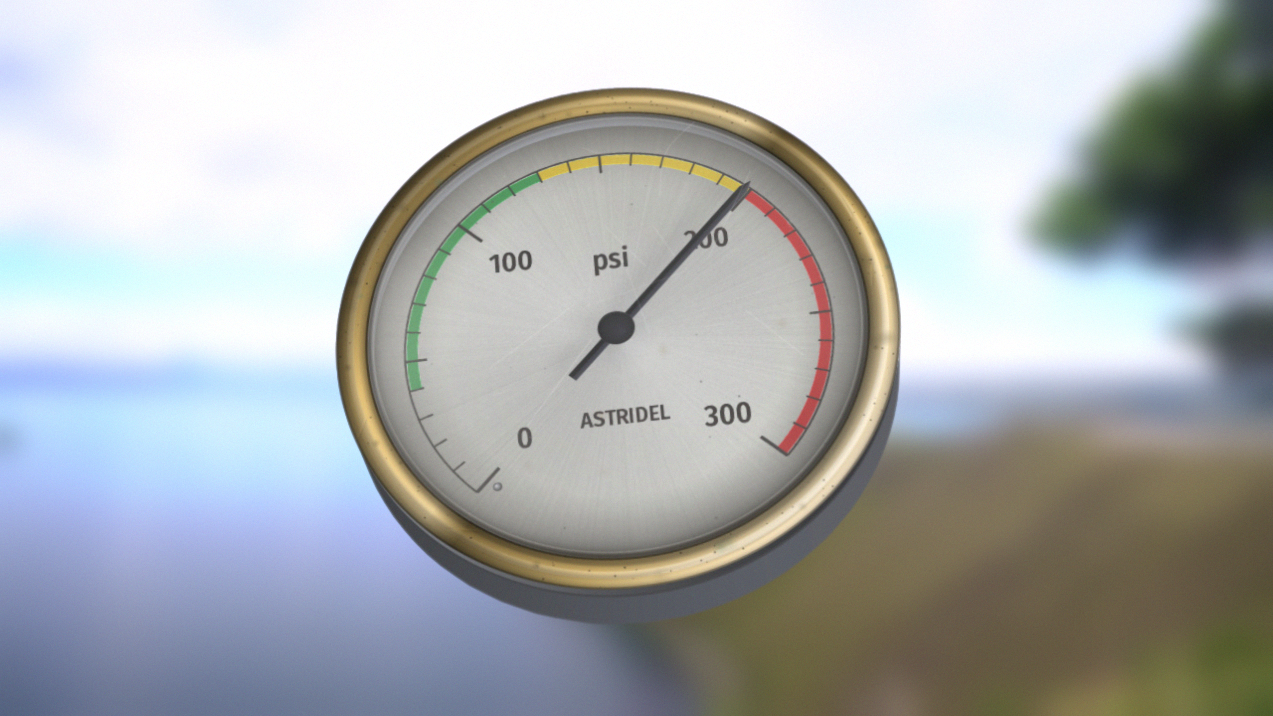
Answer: 200 psi
